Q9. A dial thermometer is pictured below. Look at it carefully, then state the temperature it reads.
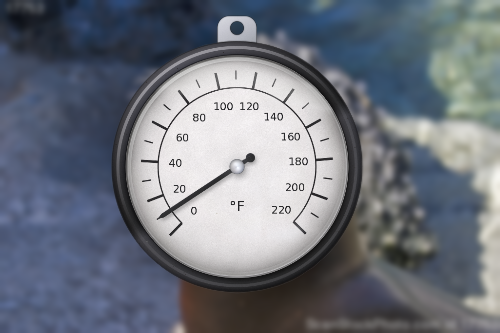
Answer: 10 °F
